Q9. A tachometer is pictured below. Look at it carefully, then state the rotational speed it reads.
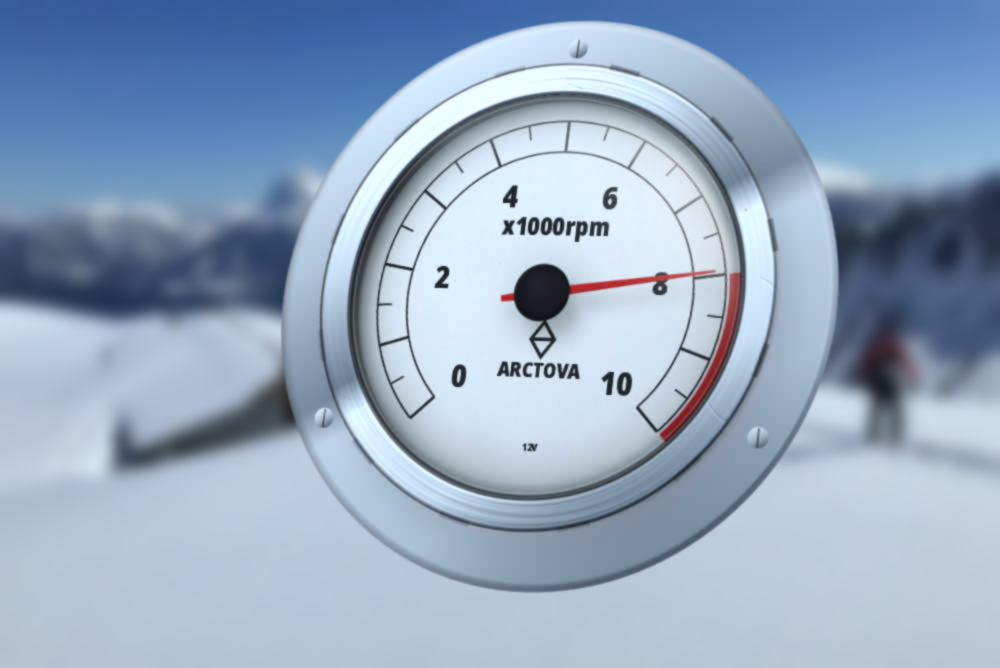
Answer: 8000 rpm
